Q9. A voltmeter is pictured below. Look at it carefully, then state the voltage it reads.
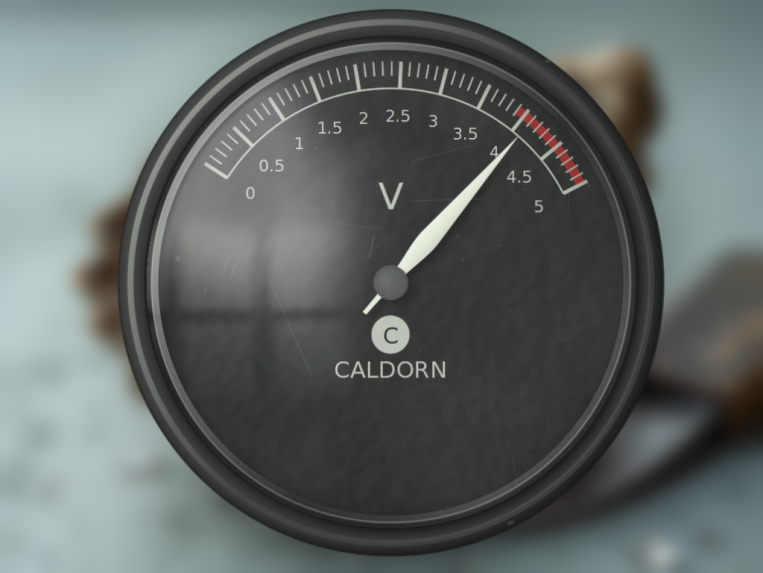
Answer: 4.1 V
